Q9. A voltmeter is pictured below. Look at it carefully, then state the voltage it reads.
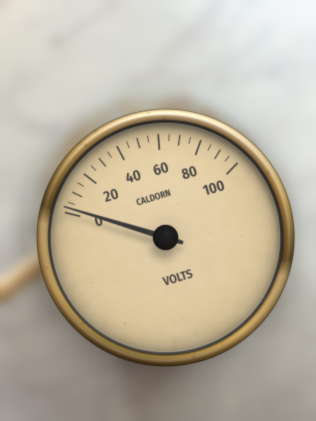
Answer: 2.5 V
